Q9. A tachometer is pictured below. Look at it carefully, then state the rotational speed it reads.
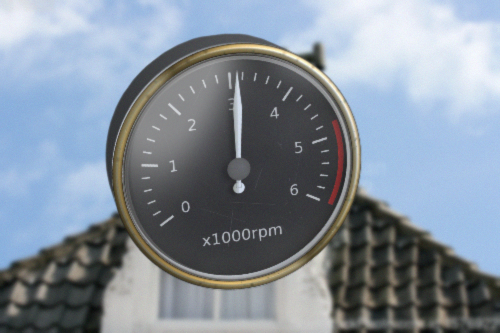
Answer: 3100 rpm
